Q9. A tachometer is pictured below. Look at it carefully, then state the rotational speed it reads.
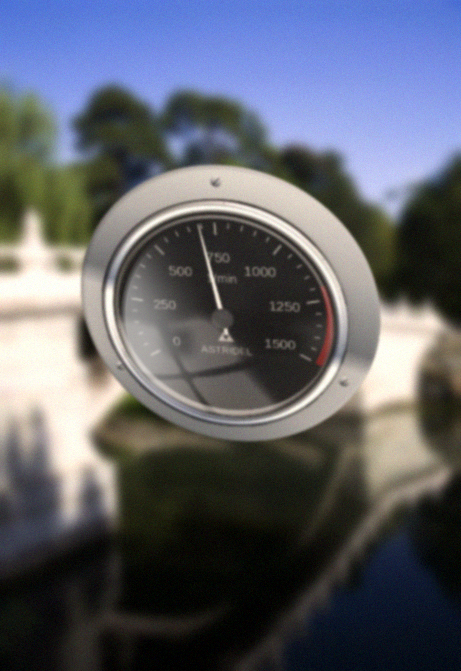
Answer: 700 rpm
